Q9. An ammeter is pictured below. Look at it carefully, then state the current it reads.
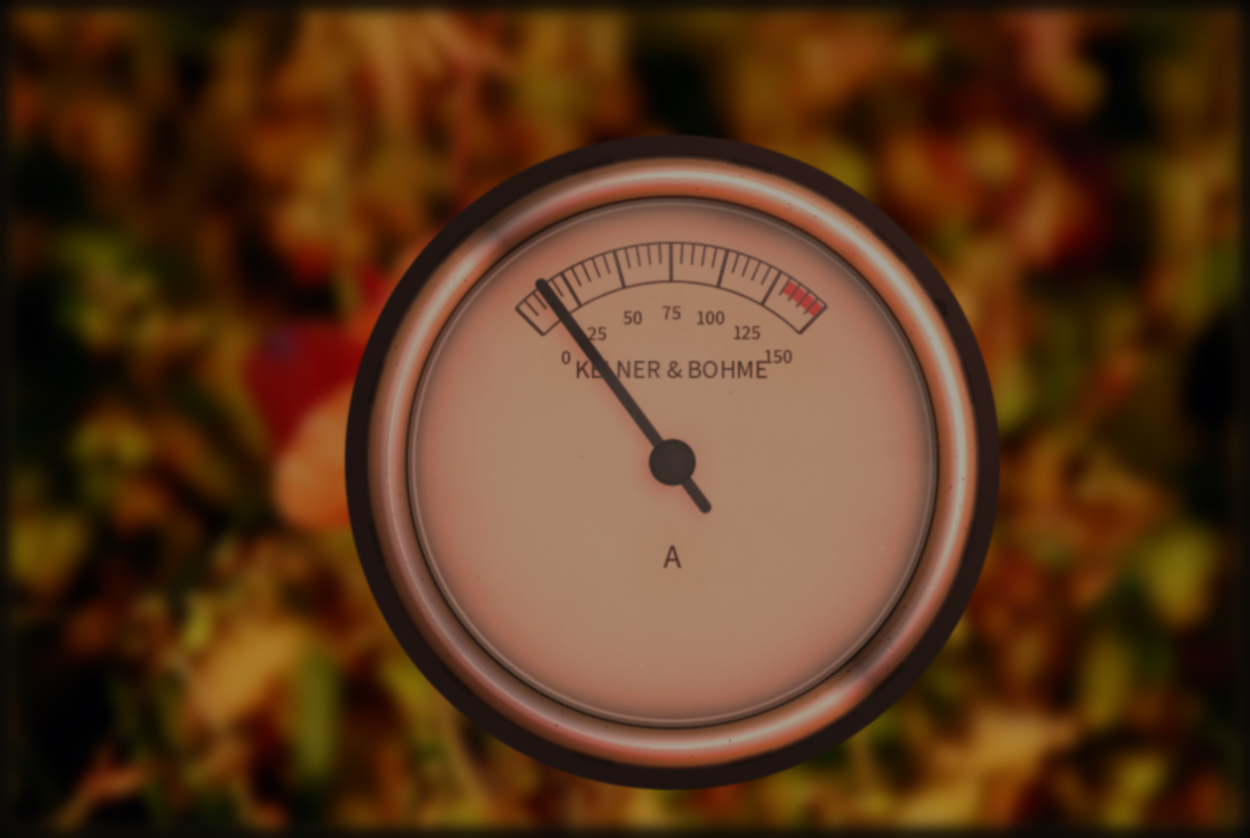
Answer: 15 A
